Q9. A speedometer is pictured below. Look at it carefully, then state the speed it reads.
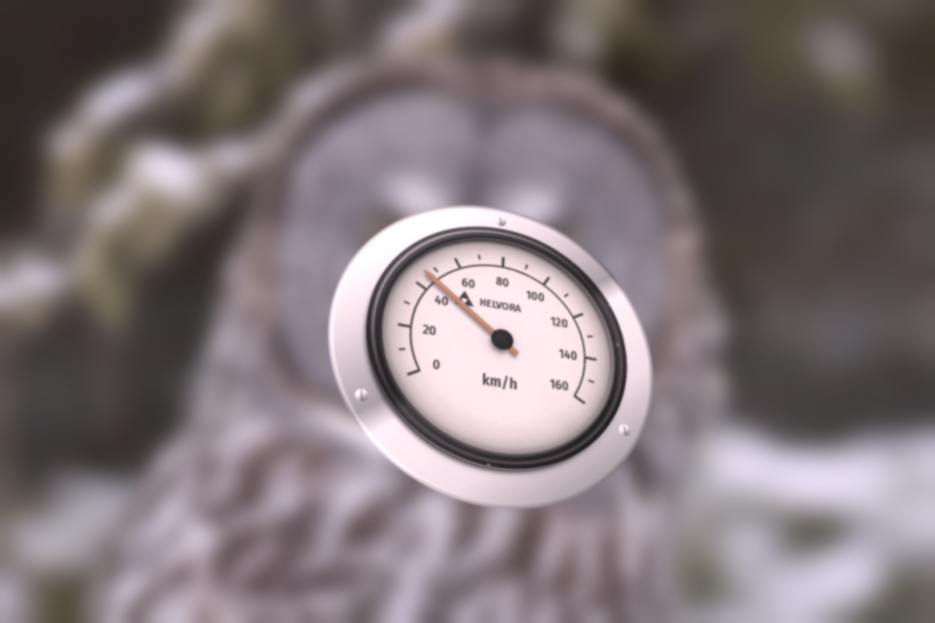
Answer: 45 km/h
